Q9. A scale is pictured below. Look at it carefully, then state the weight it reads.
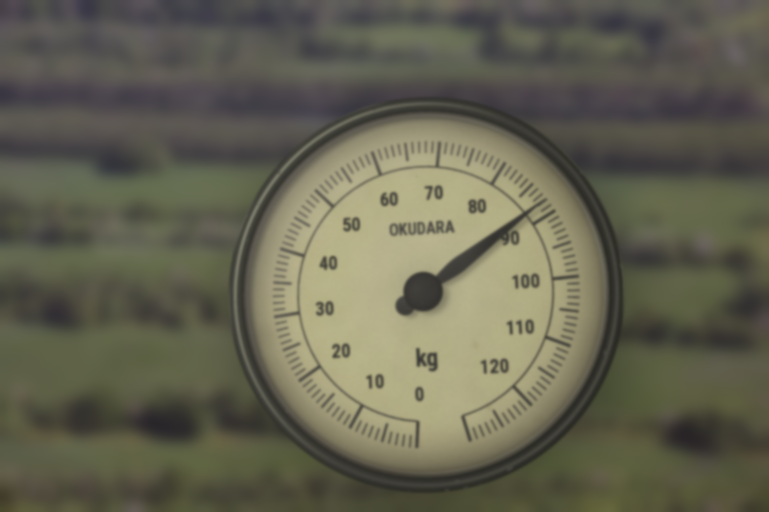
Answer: 88 kg
